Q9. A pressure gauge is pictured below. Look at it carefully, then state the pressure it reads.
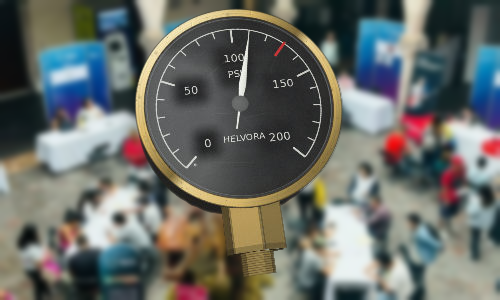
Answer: 110 psi
